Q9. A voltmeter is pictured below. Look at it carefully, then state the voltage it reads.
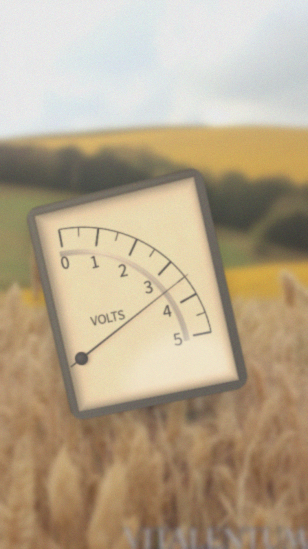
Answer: 3.5 V
